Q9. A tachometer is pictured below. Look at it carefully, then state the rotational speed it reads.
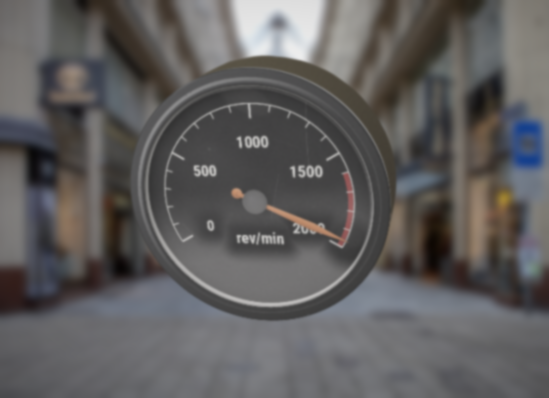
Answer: 1950 rpm
